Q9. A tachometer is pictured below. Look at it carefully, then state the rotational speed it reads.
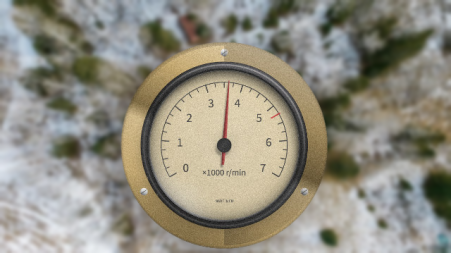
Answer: 3625 rpm
